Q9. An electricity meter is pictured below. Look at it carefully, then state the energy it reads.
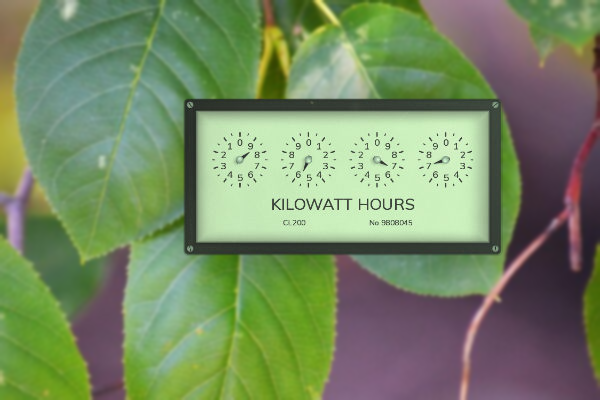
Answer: 8567 kWh
